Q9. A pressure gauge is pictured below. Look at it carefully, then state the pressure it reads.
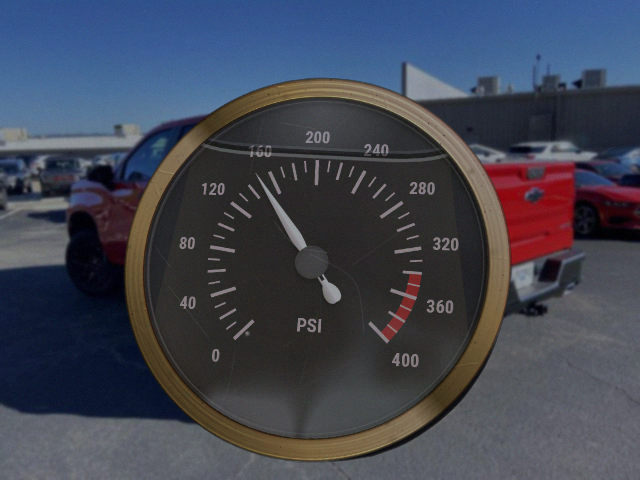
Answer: 150 psi
